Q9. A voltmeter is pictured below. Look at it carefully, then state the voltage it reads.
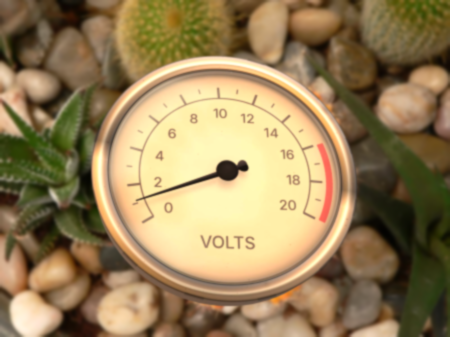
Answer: 1 V
